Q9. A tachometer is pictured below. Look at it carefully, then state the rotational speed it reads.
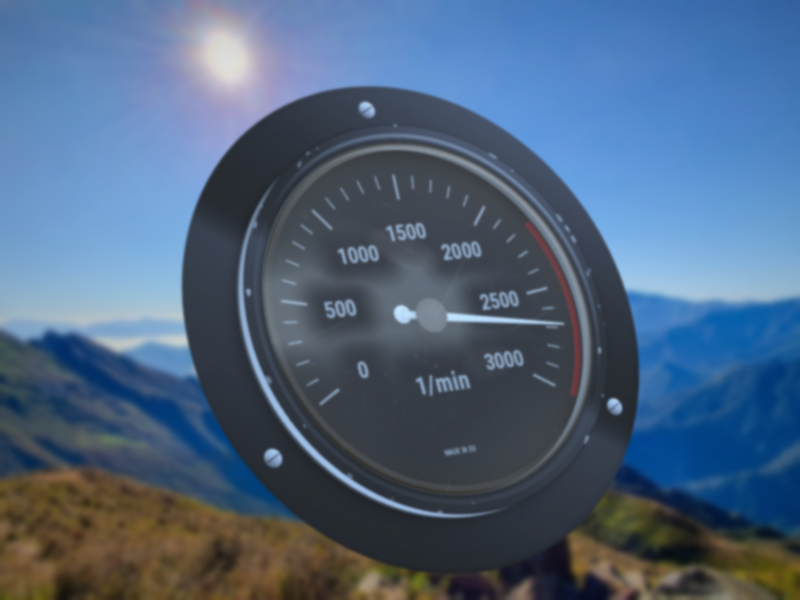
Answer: 2700 rpm
